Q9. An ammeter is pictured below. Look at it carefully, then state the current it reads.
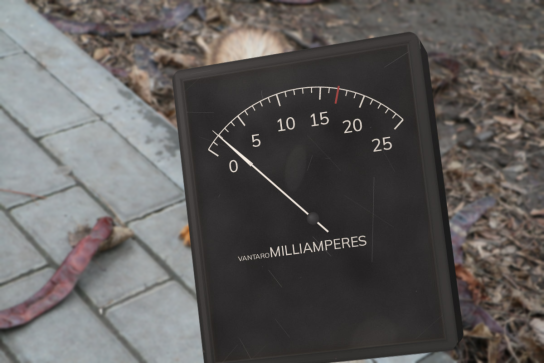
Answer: 2 mA
